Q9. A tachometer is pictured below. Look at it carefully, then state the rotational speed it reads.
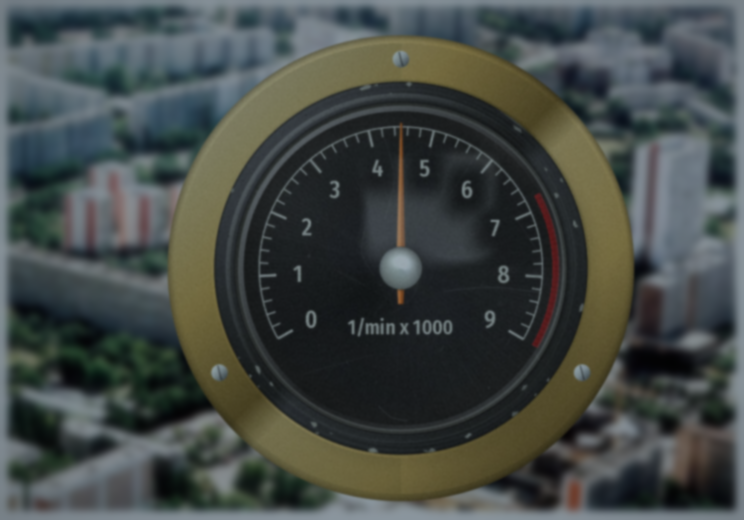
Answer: 4500 rpm
